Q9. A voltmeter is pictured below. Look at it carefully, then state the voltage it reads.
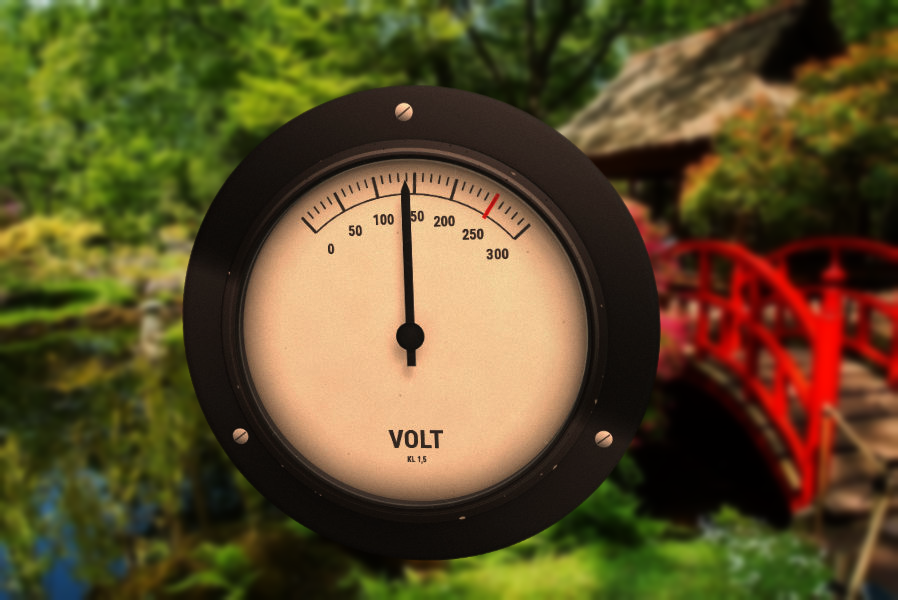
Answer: 140 V
